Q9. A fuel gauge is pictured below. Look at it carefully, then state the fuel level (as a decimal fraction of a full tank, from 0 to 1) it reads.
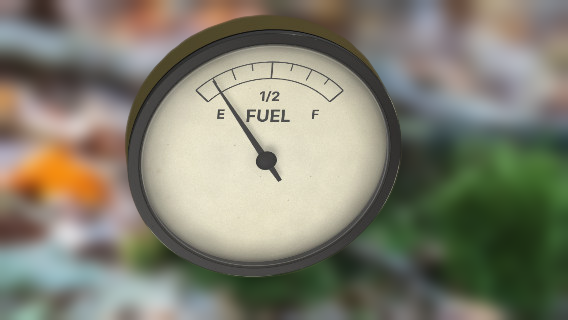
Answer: 0.125
